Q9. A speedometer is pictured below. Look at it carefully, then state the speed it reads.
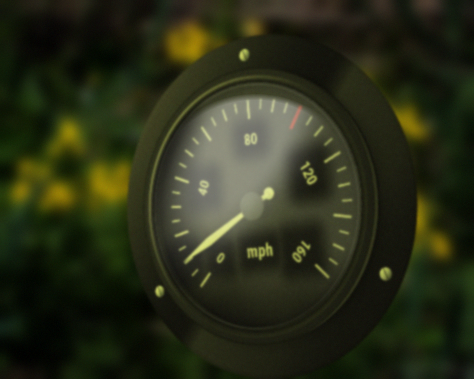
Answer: 10 mph
